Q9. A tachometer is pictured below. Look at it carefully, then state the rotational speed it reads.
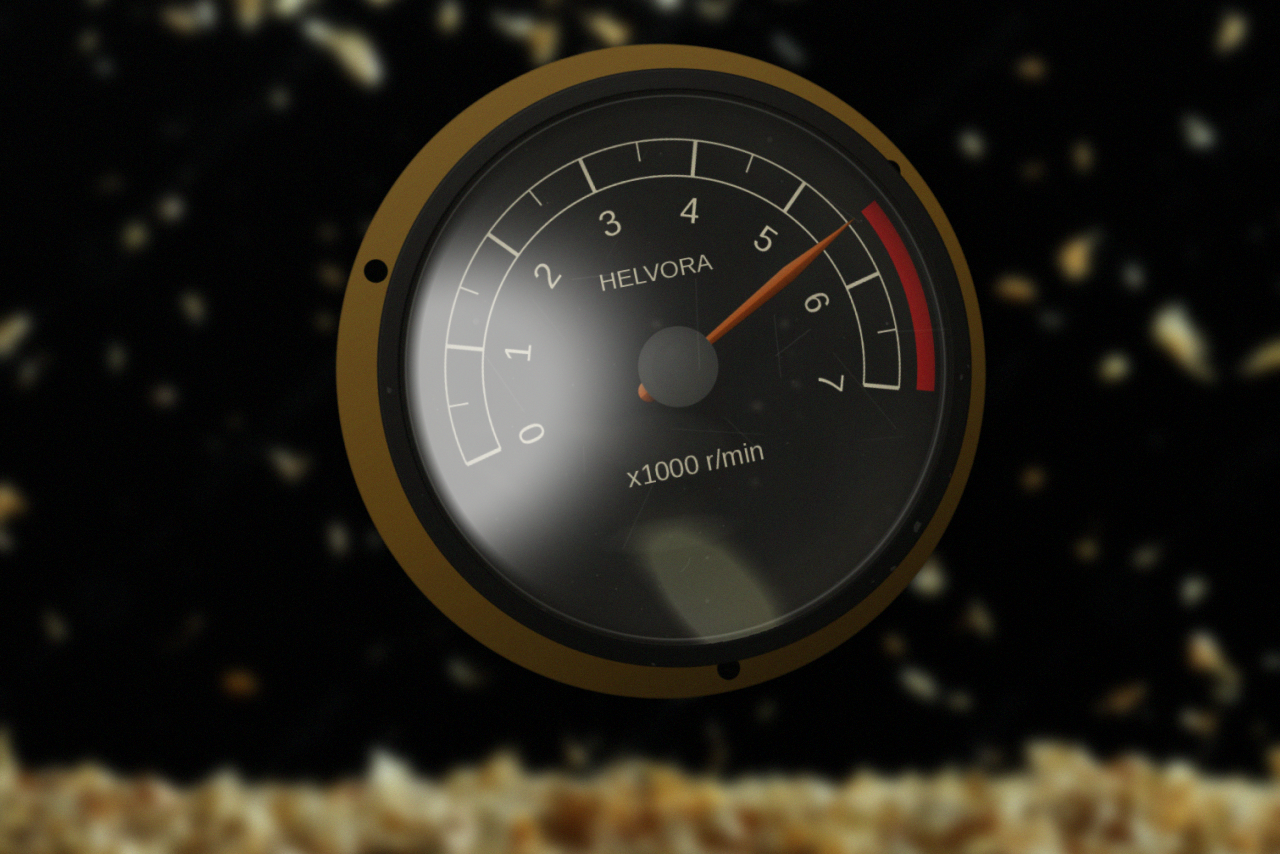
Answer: 5500 rpm
